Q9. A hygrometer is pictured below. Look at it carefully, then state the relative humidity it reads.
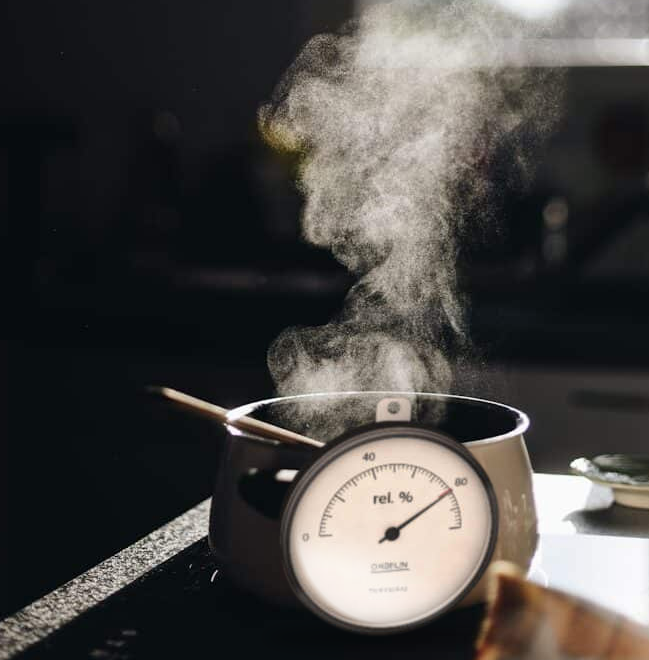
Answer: 80 %
